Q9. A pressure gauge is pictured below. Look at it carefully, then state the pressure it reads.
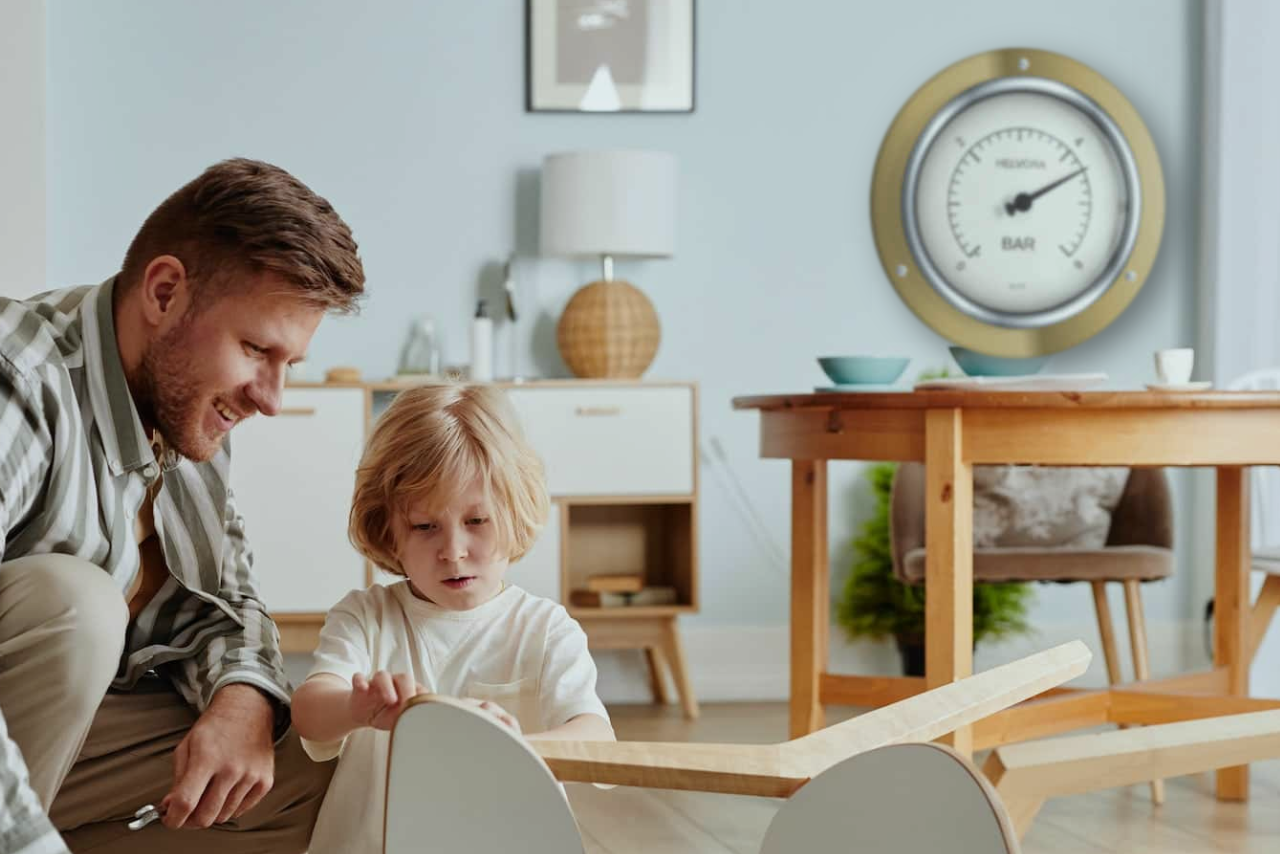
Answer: 4.4 bar
